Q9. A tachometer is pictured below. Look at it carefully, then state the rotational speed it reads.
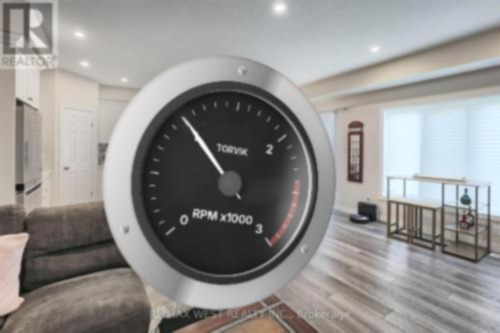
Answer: 1000 rpm
